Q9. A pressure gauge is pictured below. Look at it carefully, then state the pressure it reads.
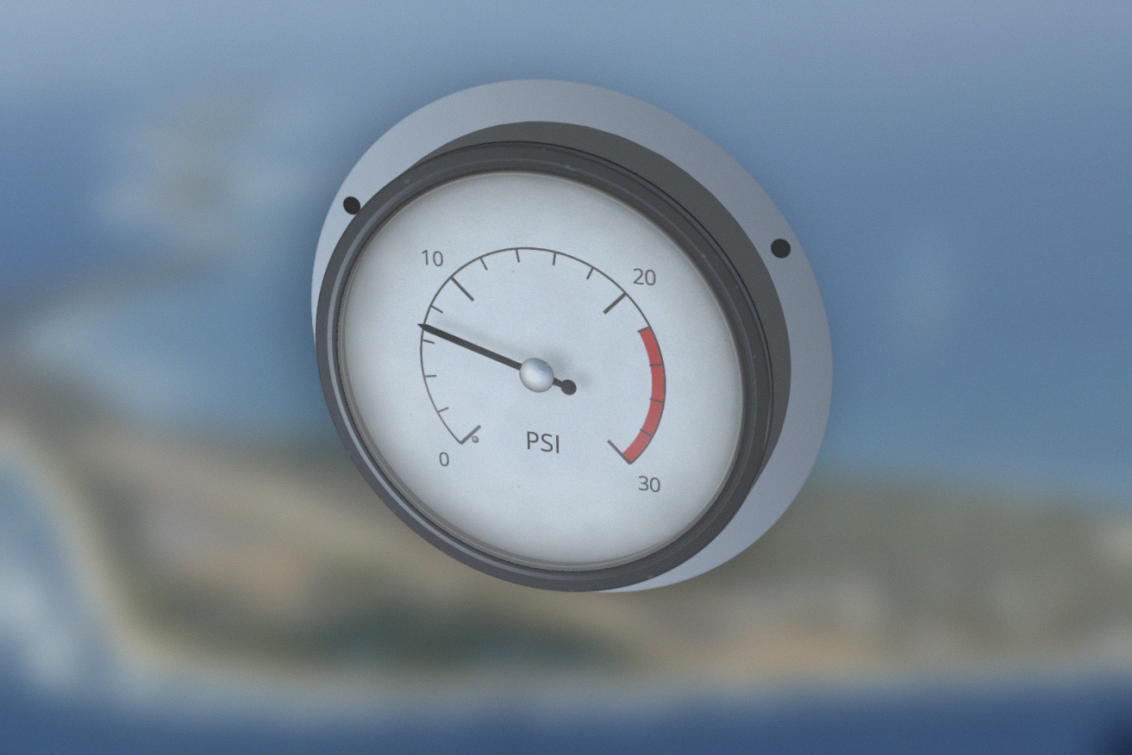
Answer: 7 psi
